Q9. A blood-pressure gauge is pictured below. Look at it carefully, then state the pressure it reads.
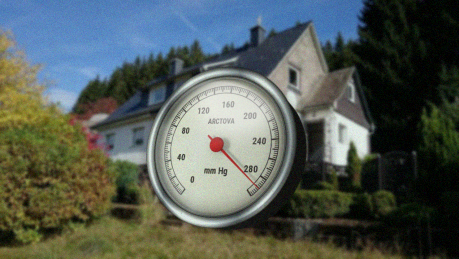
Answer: 290 mmHg
